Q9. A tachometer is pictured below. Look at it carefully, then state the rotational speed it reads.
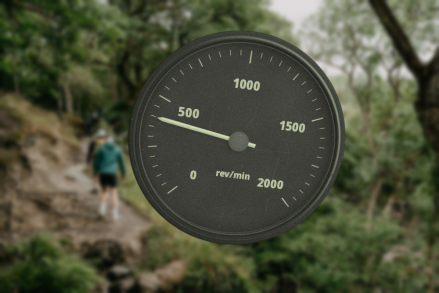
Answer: 400 rpm
